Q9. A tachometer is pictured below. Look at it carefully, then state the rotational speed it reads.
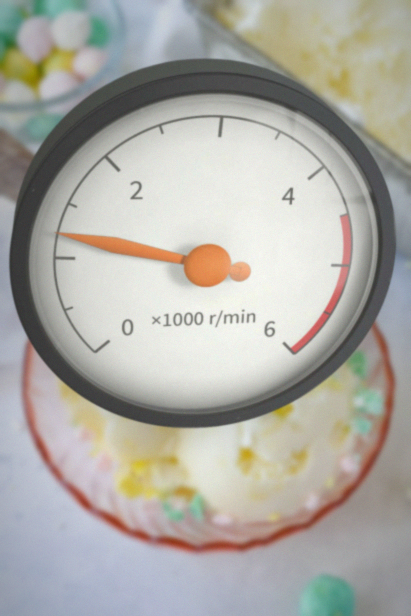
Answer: 1250 rpm
